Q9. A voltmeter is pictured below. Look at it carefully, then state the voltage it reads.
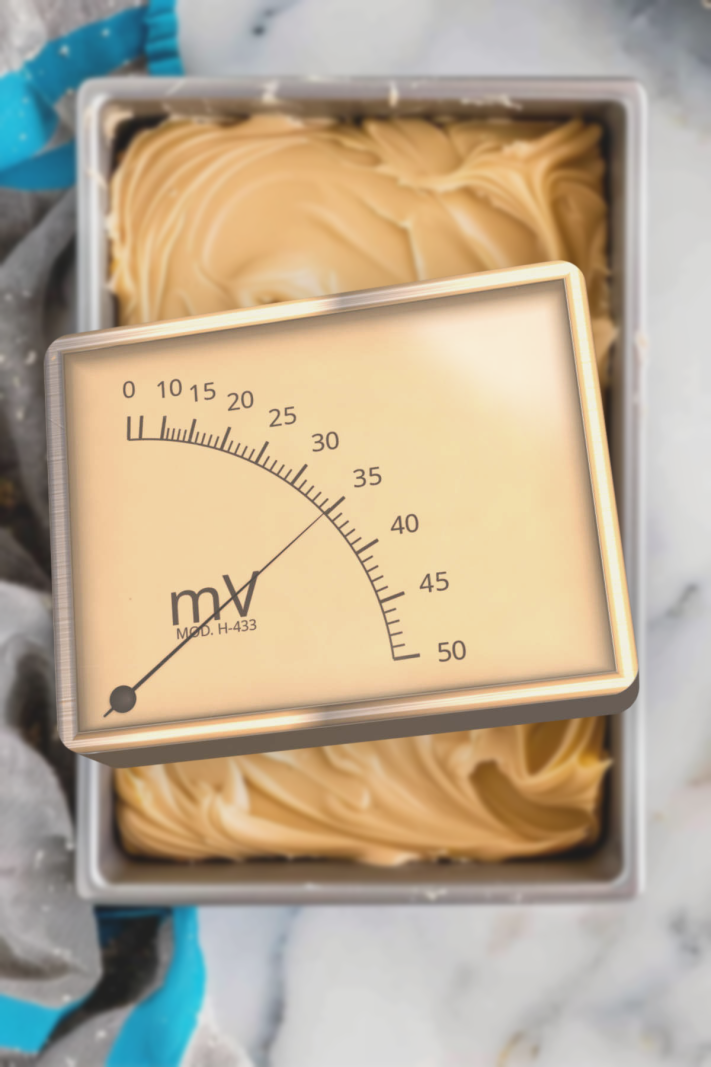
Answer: 35 mV
